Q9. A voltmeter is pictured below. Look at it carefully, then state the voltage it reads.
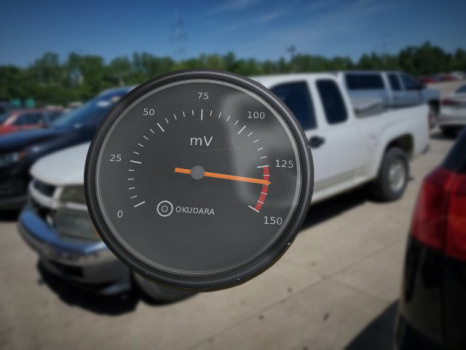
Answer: 135 mV
